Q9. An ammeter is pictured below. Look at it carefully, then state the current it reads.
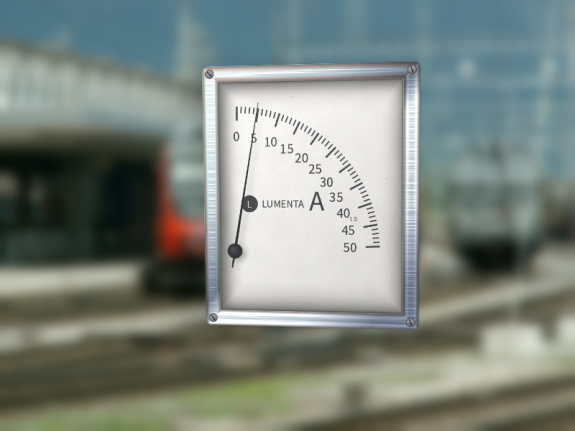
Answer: 5 A
